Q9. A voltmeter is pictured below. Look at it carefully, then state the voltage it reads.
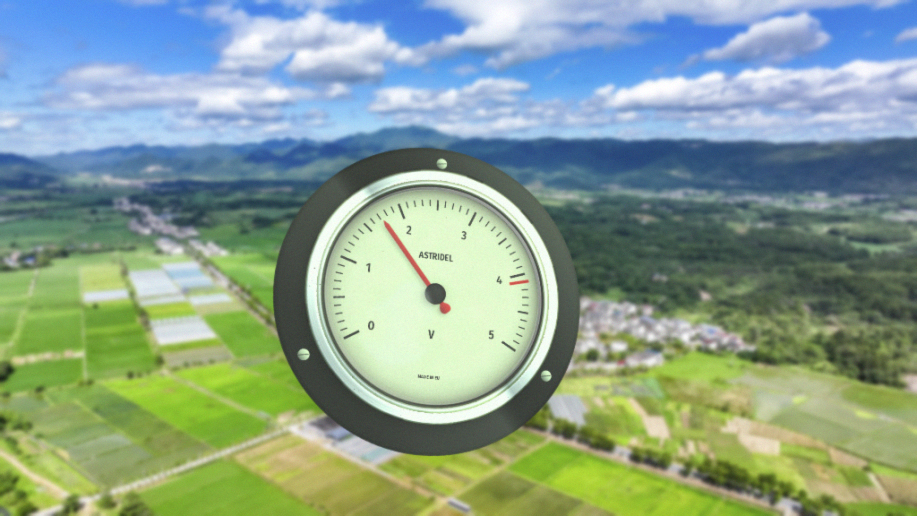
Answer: 1.7 V
